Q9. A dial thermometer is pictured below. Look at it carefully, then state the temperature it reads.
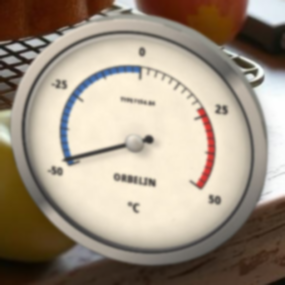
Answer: -47.5 °C
